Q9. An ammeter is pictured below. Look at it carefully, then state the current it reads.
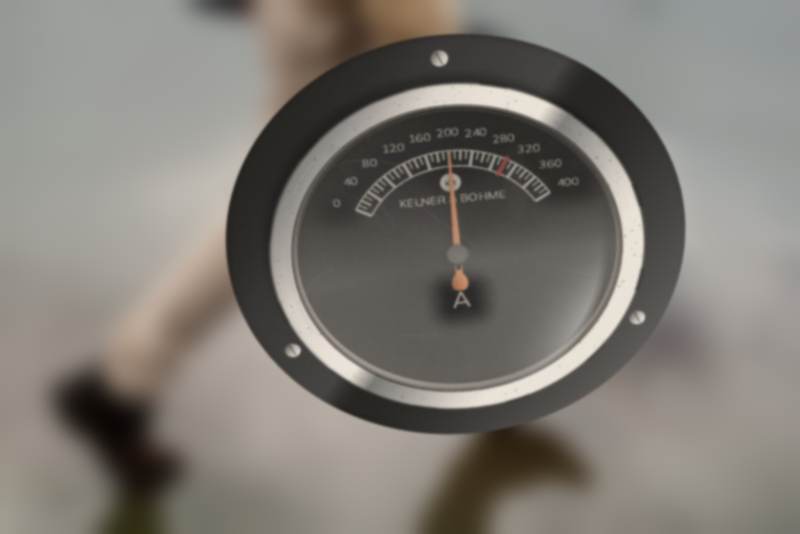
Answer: 200 A
